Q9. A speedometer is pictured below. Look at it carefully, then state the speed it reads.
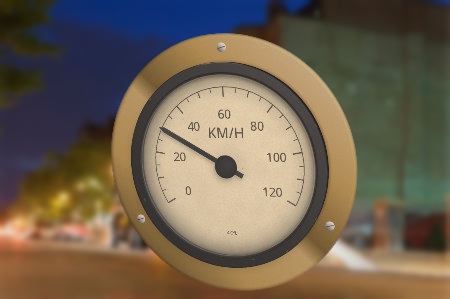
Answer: 30 km/h
